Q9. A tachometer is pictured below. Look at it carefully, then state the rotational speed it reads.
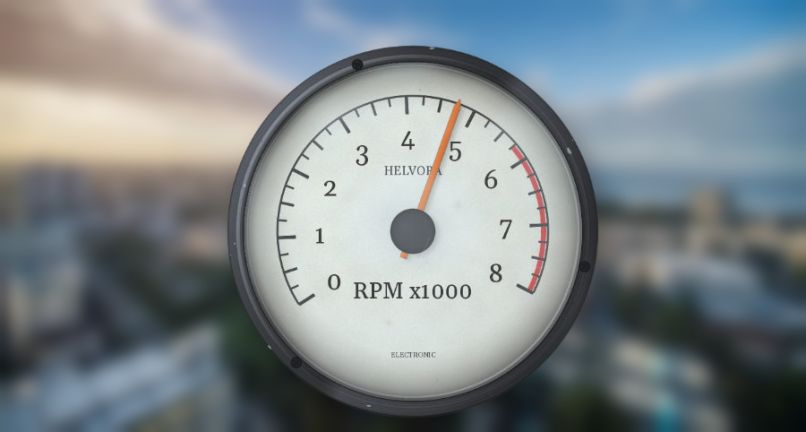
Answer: 4750 rpm
